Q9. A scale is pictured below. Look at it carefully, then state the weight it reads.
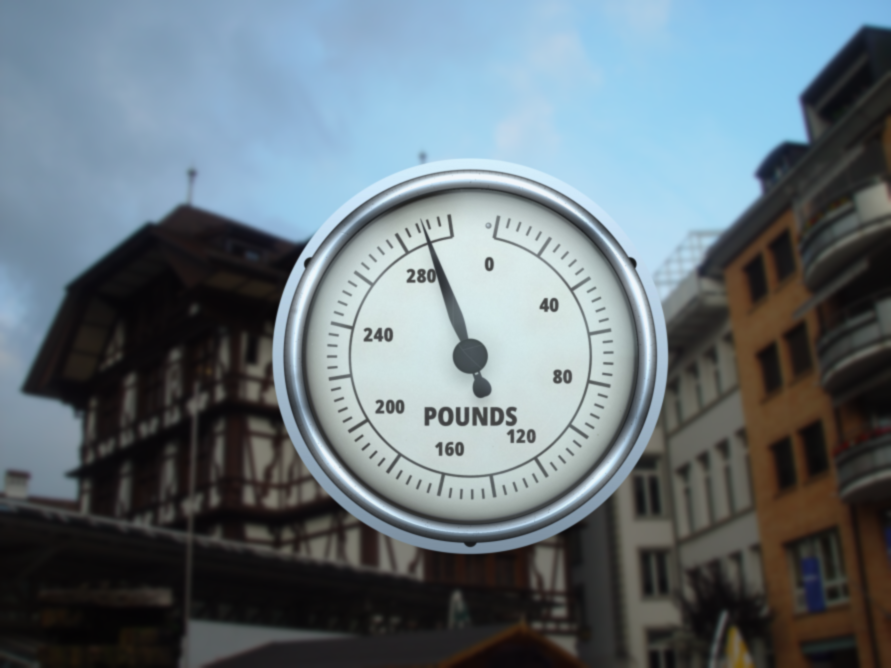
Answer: 290 lb
